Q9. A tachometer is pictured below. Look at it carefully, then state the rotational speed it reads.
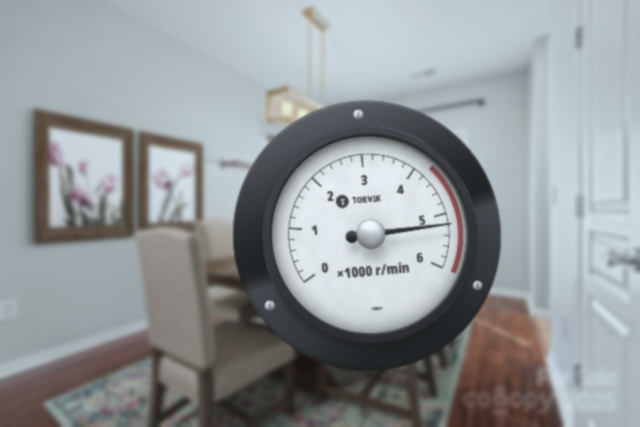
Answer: 5200 rpm
